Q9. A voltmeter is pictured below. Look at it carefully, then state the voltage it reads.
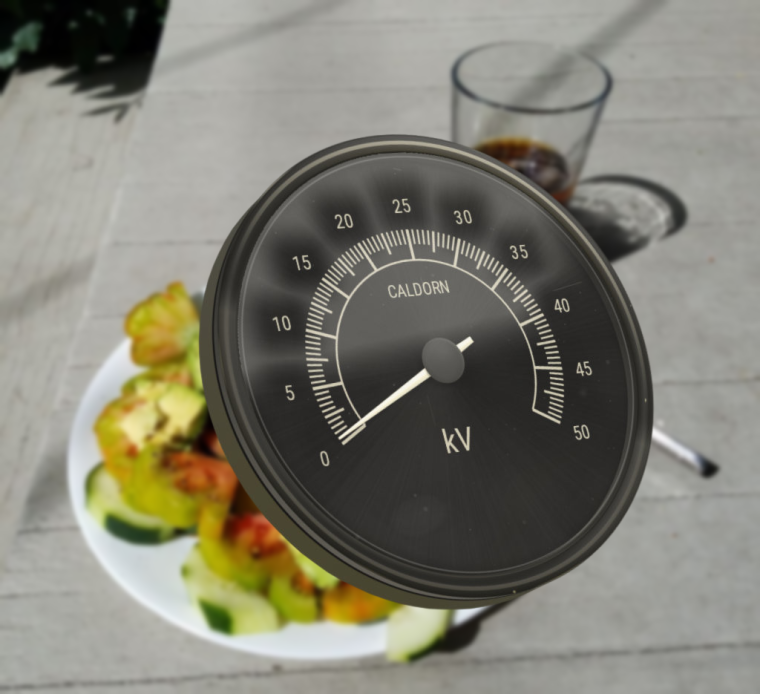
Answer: 0.5 kV
